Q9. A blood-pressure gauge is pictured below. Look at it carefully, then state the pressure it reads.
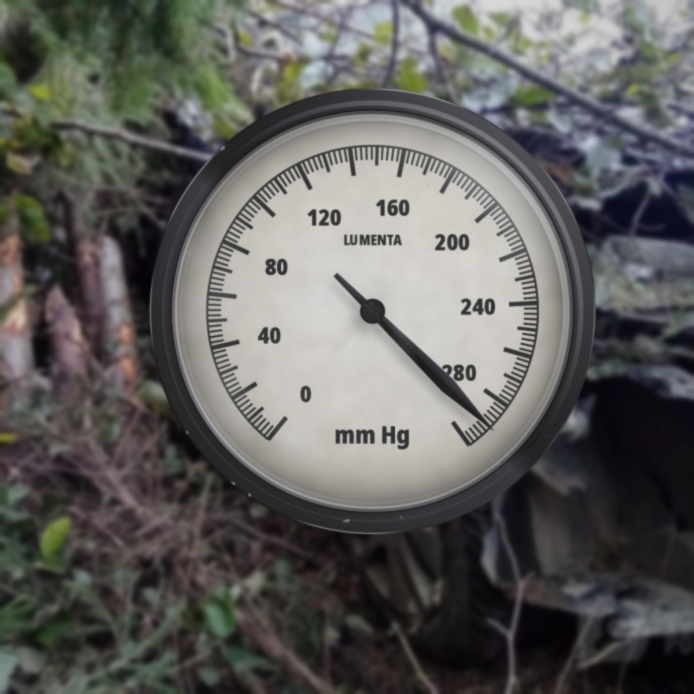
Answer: 290 mmHg
